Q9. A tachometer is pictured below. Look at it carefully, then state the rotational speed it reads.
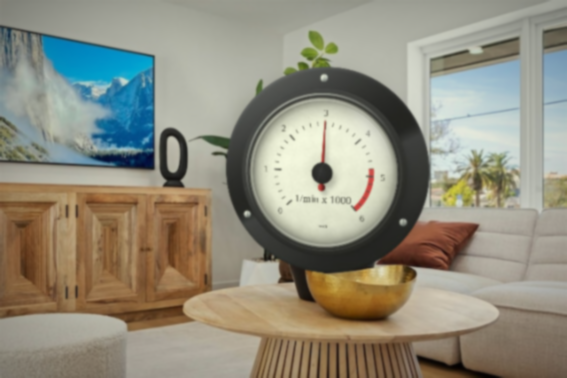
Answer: 3000 rpm
